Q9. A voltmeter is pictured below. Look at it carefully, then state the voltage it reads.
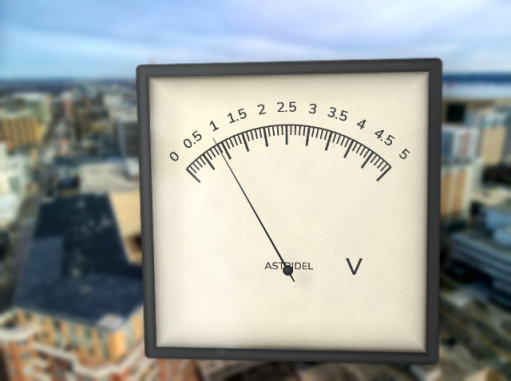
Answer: 0.9 V
